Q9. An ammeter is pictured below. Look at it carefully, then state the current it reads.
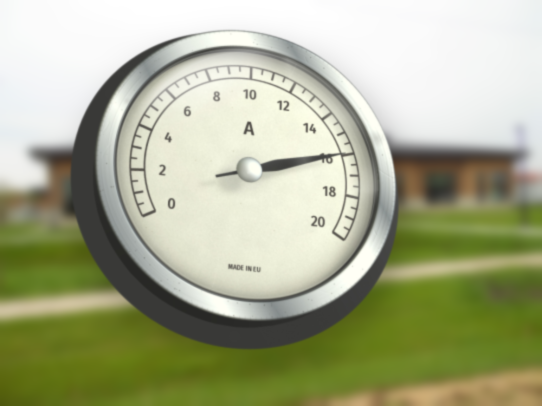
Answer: 16 A
